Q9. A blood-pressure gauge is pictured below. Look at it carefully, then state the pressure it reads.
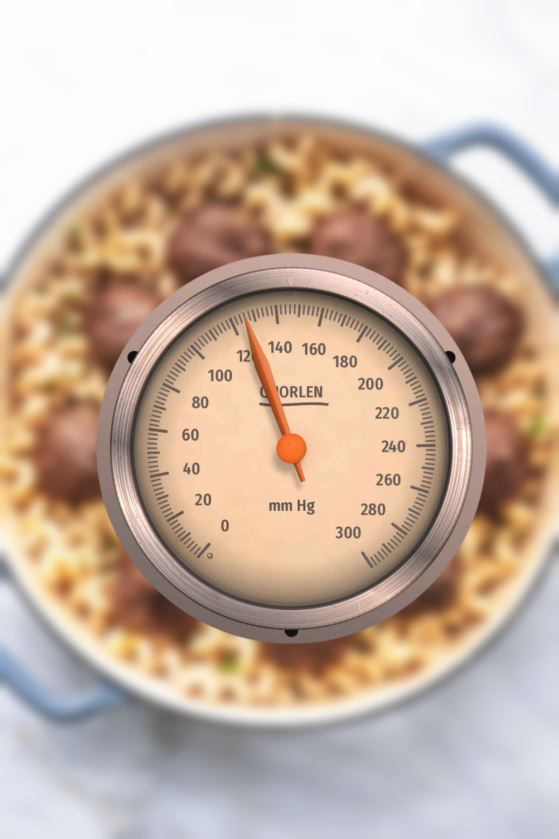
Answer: 126 mmHg
